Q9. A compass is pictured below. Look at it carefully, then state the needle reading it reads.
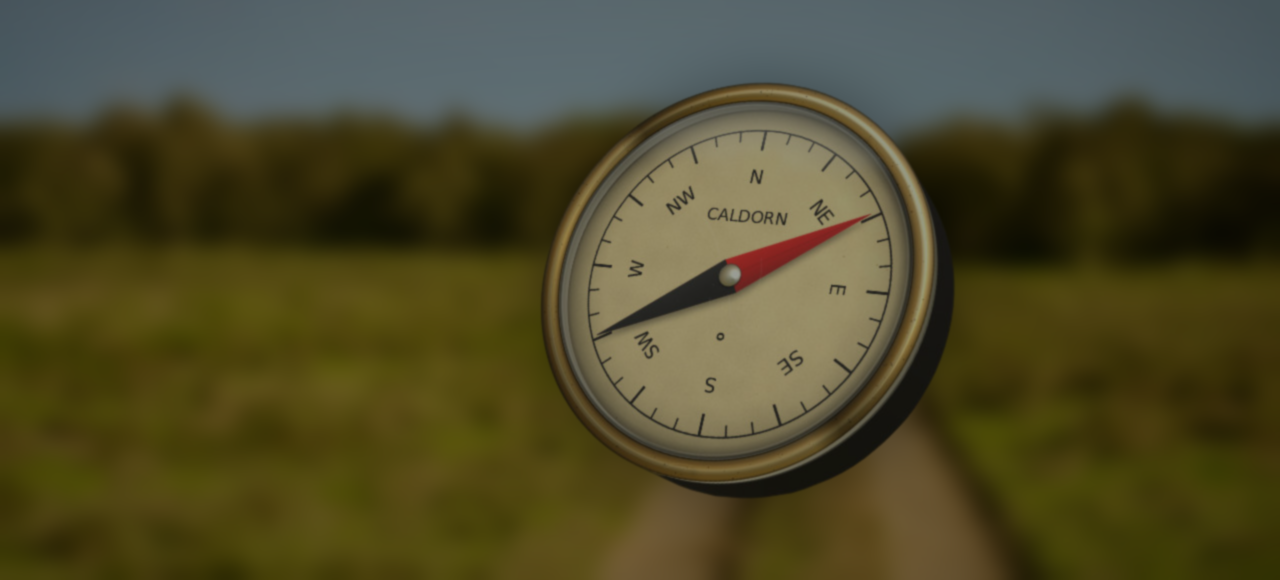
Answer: 60 °
